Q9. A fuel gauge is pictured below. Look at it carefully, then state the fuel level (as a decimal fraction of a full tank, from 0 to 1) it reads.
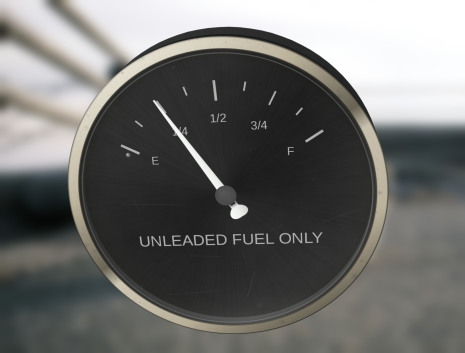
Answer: 0.25
